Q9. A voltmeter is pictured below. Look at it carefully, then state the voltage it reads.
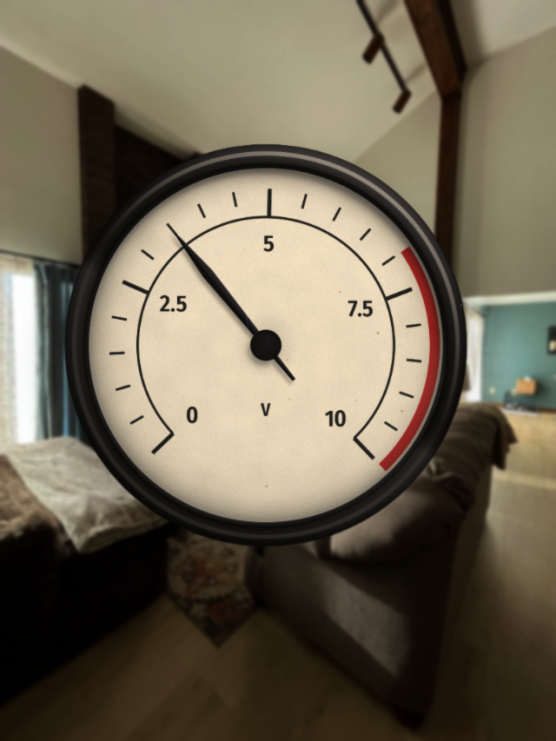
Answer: 3.5 V
